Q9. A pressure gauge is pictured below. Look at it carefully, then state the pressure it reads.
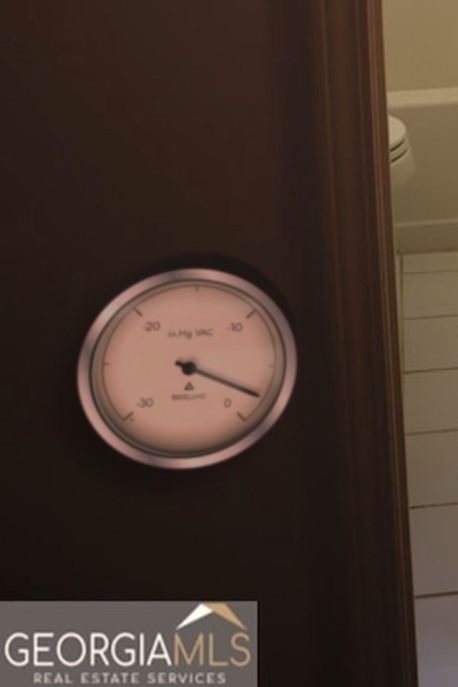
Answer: -2.5 inHg
